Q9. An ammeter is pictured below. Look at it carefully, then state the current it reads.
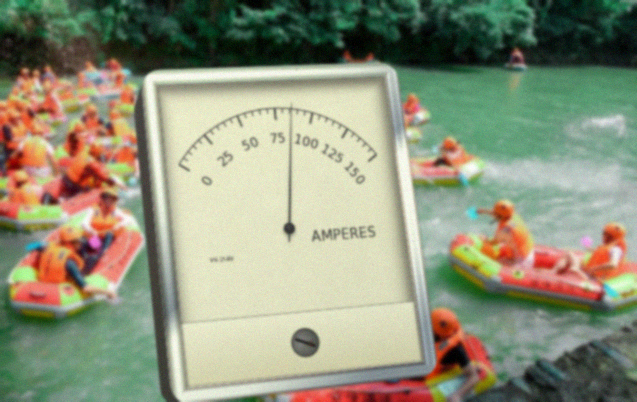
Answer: 85 A
